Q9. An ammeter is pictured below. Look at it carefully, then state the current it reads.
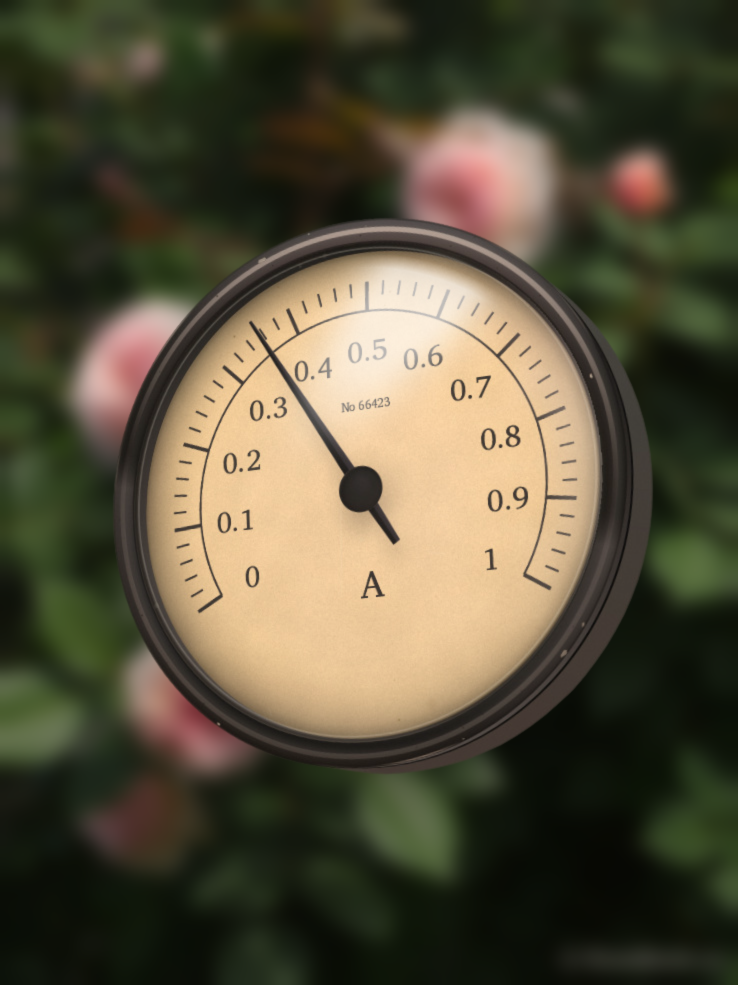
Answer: 0.36 A
